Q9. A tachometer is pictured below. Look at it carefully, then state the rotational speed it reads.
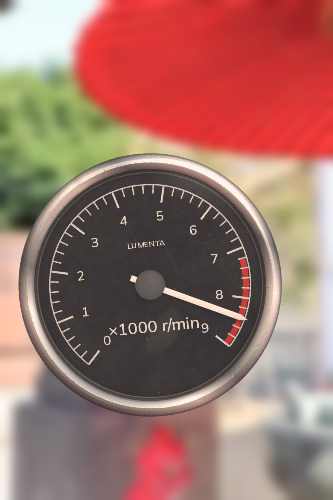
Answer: 8400 rpm
